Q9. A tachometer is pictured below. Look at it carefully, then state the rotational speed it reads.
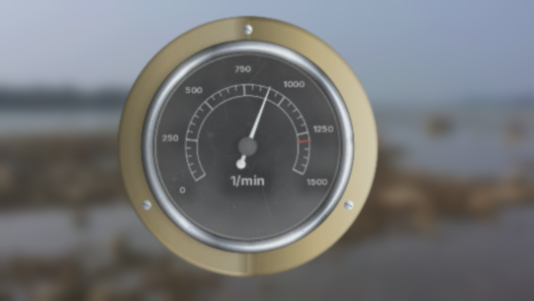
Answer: 900 rpm
